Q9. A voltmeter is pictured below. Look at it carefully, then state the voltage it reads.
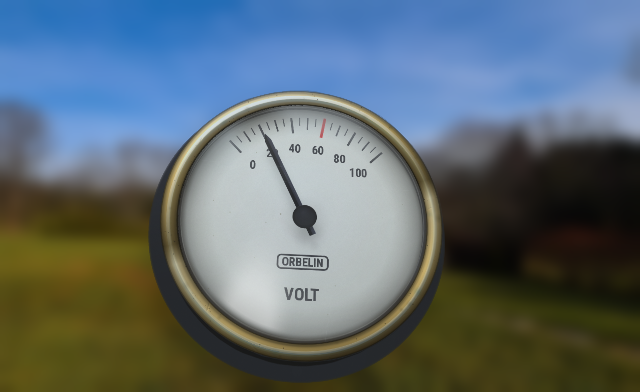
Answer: 20 V
